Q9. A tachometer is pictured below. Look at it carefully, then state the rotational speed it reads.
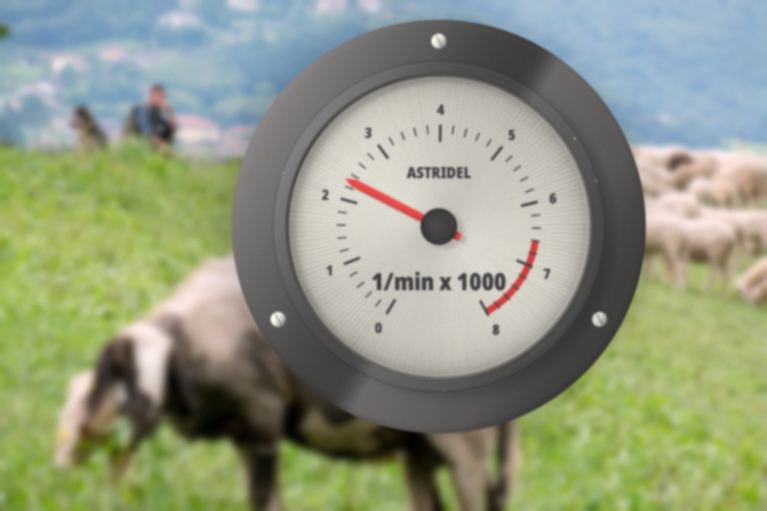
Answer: 2300 rpm
